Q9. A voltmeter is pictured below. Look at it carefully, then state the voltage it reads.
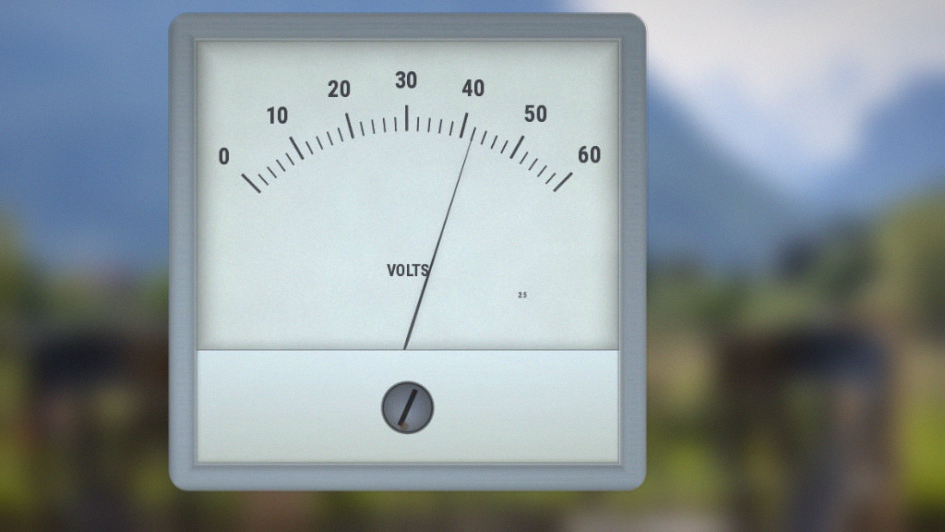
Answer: 42 V
